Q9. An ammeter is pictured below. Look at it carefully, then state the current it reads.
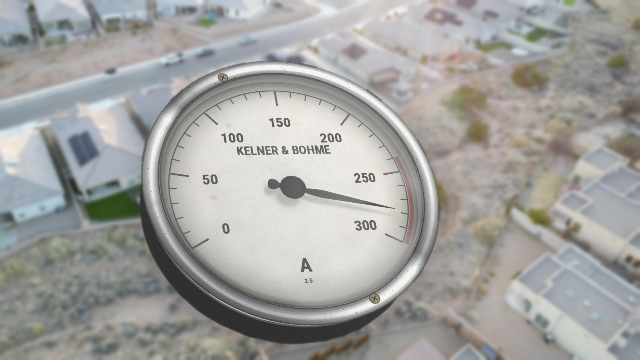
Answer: 280 A
